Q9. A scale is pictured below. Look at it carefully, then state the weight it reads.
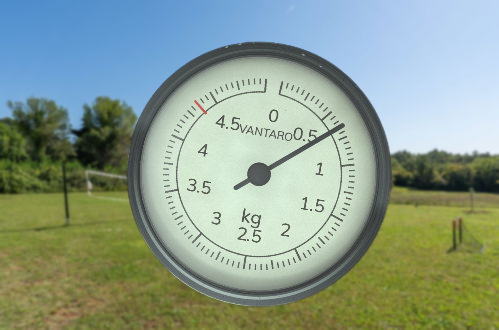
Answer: 0.65 kg
